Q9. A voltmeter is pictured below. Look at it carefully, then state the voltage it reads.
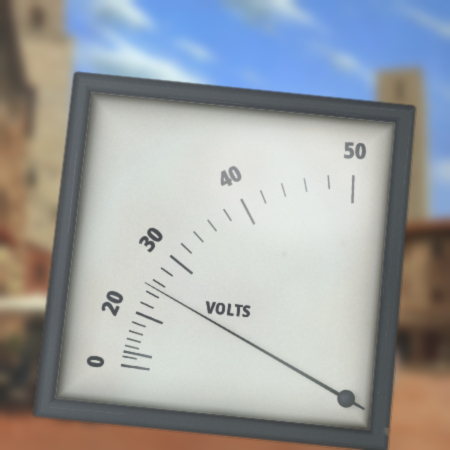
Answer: 25 V
